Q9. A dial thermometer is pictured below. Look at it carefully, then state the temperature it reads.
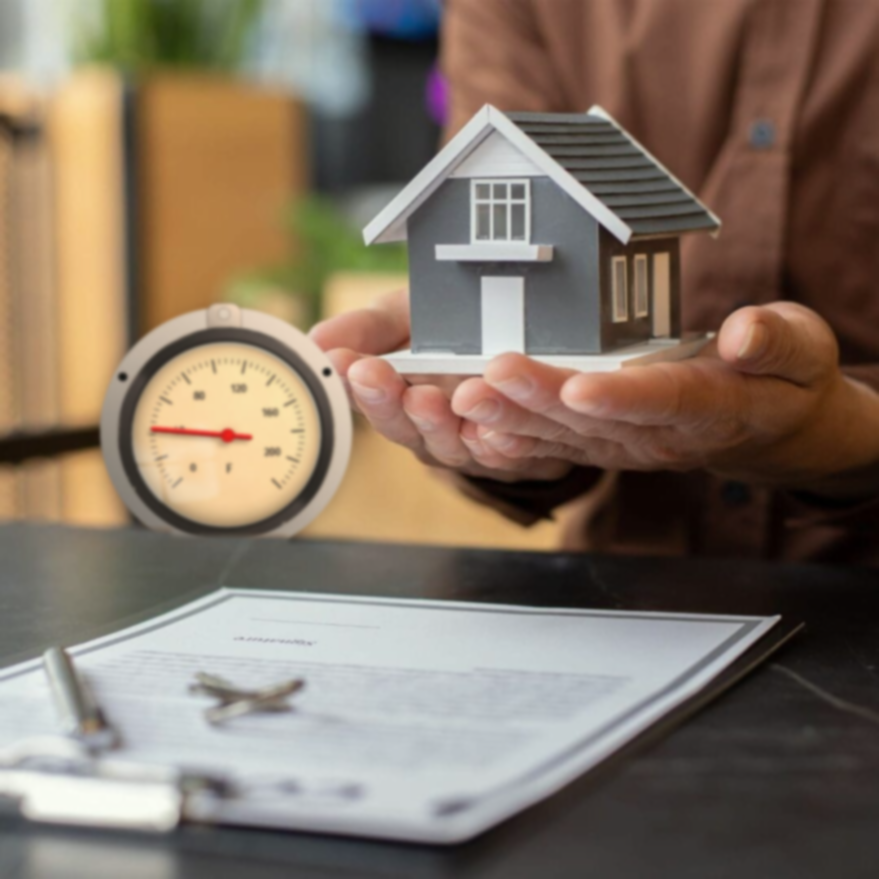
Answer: 40 °F
